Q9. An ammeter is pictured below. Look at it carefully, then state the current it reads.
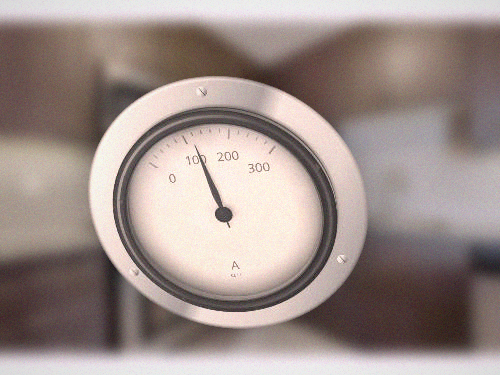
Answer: 120 A
